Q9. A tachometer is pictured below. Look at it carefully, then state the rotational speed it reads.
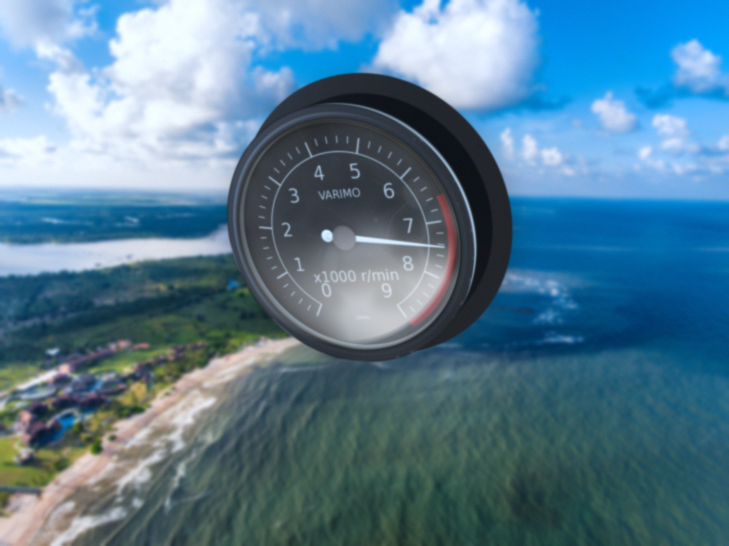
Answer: 7400 rpm
